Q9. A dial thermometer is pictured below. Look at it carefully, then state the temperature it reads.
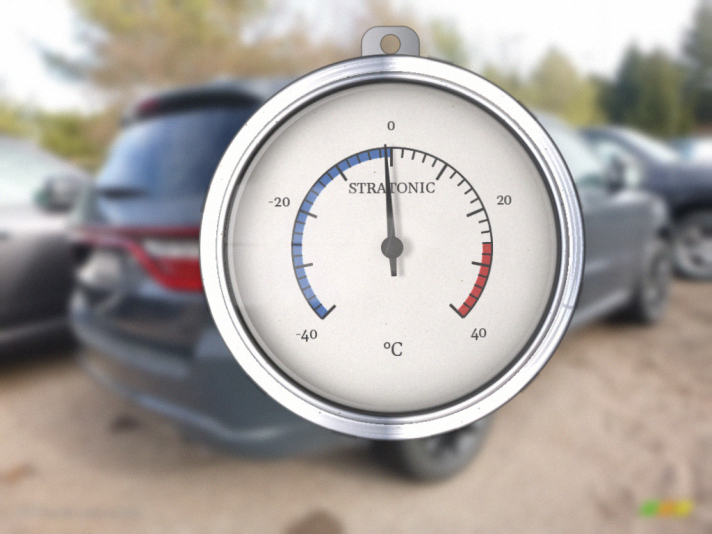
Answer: -1 °C
